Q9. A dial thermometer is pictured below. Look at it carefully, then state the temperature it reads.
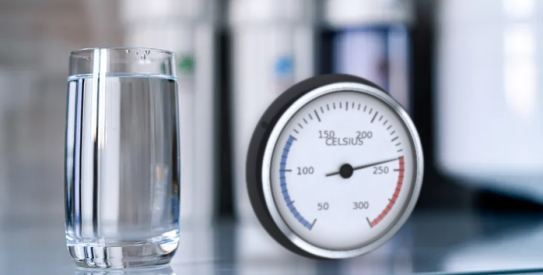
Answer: 240 °C
